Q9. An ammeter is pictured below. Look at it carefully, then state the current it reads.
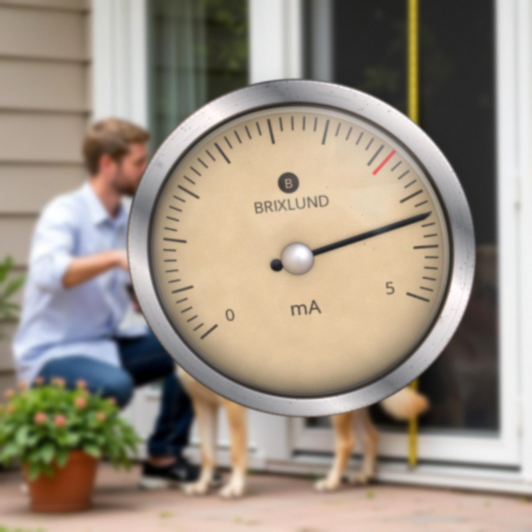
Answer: 4.2 mA
